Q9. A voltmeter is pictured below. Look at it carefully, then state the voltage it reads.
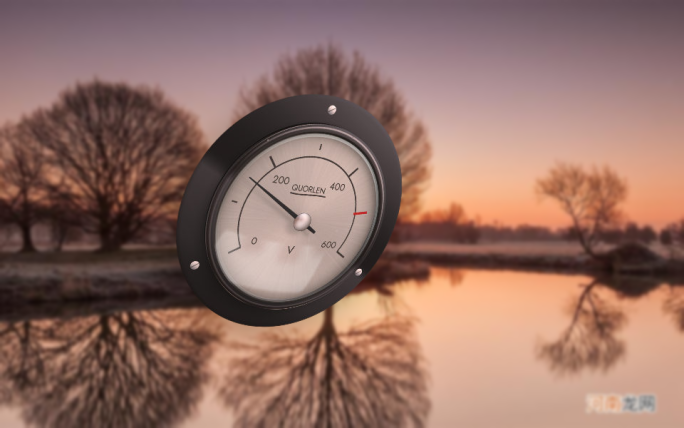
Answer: 150 V
